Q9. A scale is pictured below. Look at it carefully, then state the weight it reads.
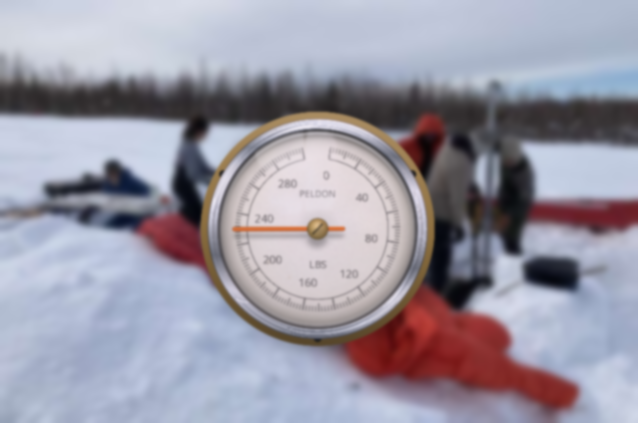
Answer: 230 lb
